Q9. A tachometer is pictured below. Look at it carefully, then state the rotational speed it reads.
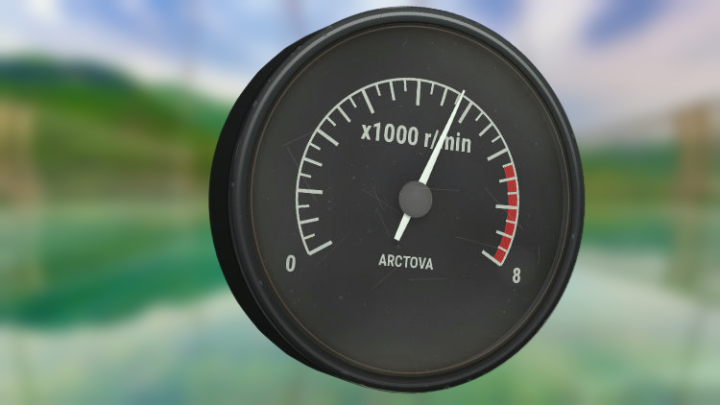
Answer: 4750 rpm
